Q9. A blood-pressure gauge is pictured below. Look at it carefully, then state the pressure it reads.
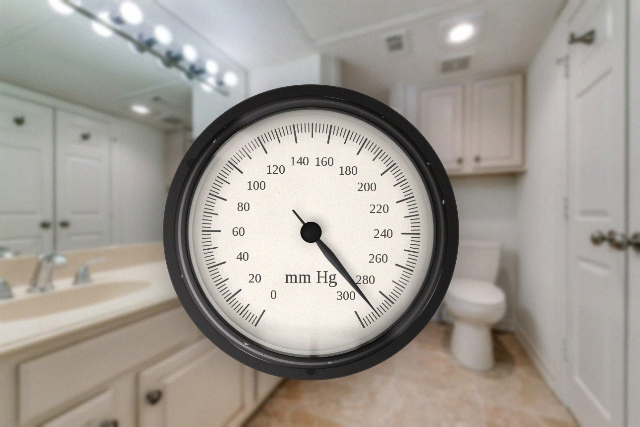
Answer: 290 mmHg
